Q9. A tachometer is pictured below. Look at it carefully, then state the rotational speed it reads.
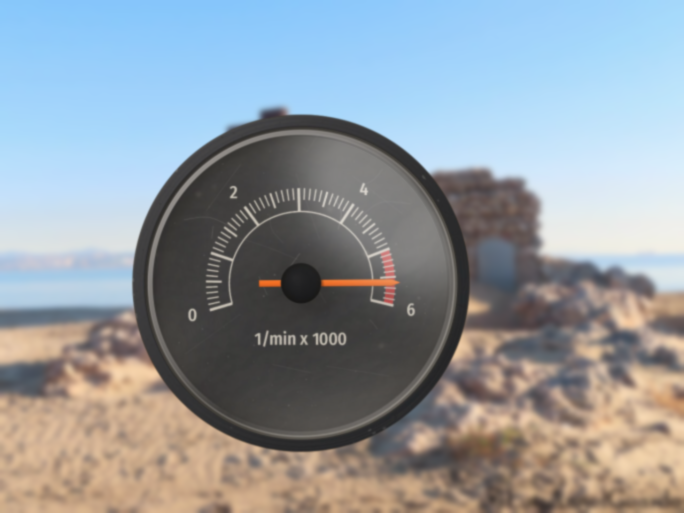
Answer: 5600 rpm
